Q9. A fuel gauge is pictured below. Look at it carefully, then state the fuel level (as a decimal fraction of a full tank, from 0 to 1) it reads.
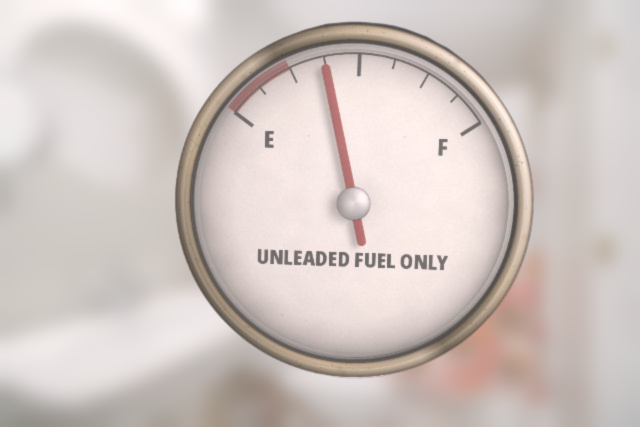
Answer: 0.375
